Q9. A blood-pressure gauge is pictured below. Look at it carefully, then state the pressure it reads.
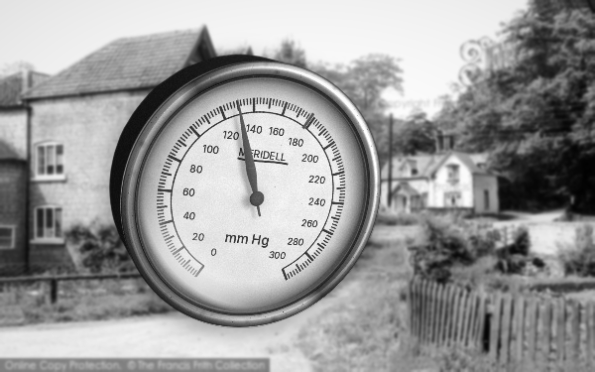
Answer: 130 mmHg
